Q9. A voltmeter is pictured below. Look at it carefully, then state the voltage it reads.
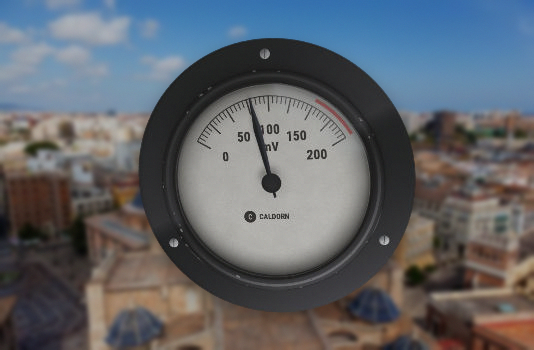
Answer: 80 mV
